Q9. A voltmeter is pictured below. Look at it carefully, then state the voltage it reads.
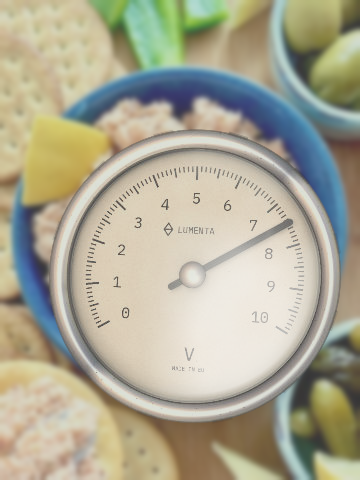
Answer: 7.5 V
